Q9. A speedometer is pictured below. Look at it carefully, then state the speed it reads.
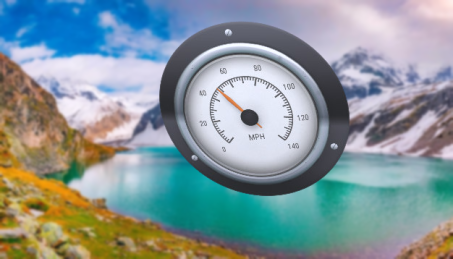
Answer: 50 mph
